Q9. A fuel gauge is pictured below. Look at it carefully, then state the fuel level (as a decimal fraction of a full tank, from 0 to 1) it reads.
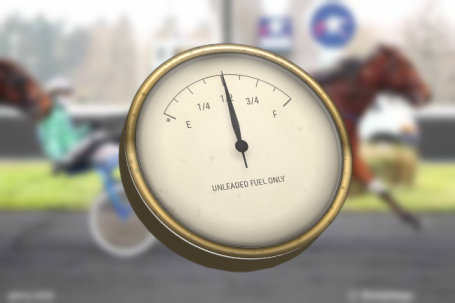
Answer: 0.5
